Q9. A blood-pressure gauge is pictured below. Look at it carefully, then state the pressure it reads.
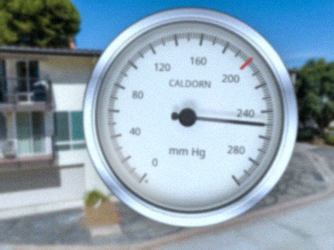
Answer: 250 mmHg
